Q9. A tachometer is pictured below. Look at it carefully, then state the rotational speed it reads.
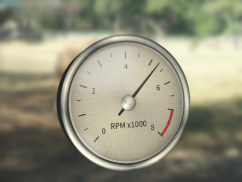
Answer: 5250 rpm
